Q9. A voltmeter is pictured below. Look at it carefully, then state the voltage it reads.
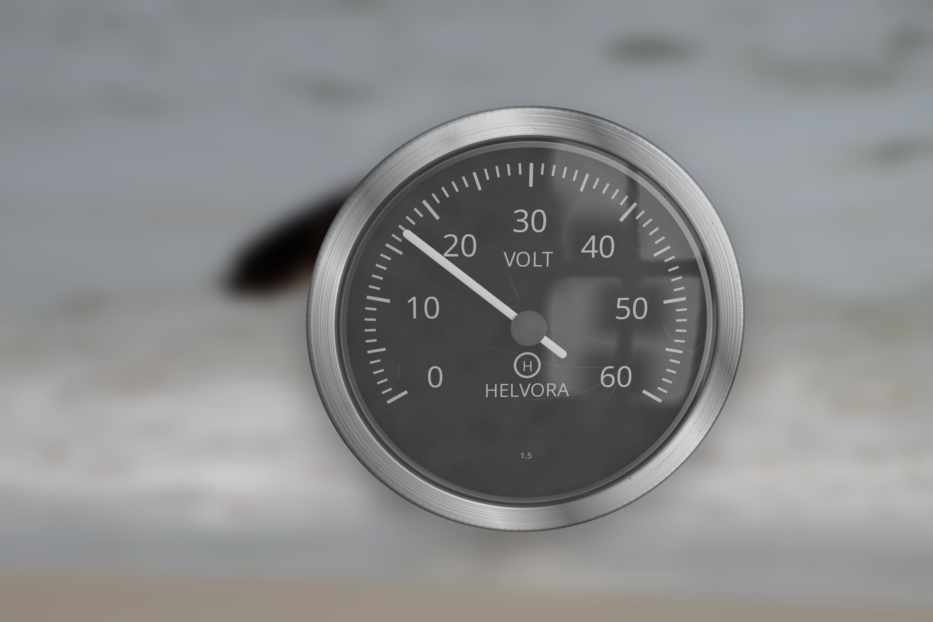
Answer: 17 V
